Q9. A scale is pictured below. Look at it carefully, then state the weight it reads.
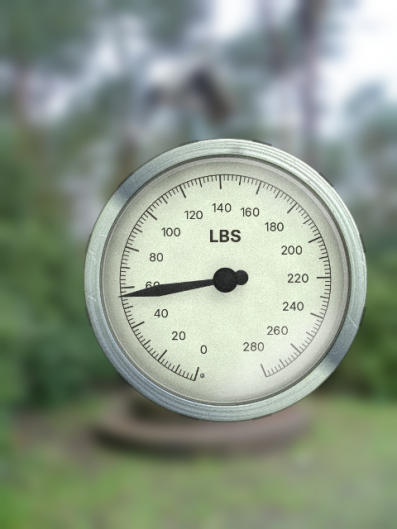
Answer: 56 lb
